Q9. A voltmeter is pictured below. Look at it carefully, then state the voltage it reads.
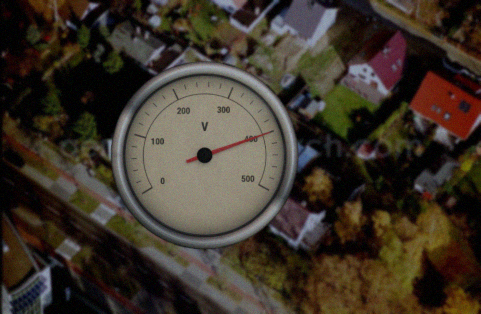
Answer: 400 V
